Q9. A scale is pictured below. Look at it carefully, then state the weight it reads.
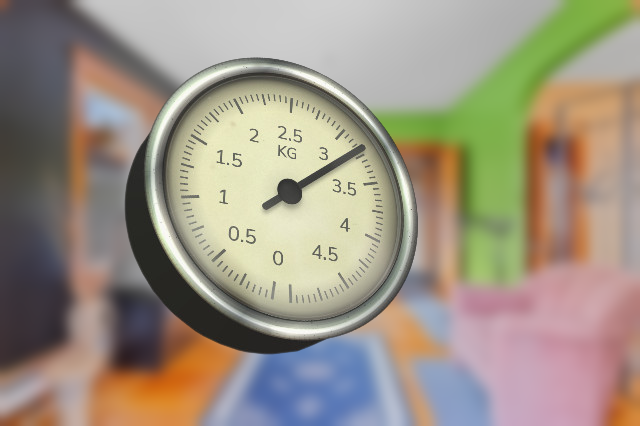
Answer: 3.2 kg
